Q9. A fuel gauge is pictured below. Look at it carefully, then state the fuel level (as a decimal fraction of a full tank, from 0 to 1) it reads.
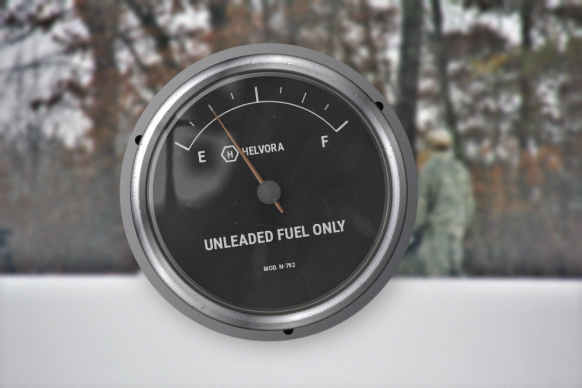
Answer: 0.25
